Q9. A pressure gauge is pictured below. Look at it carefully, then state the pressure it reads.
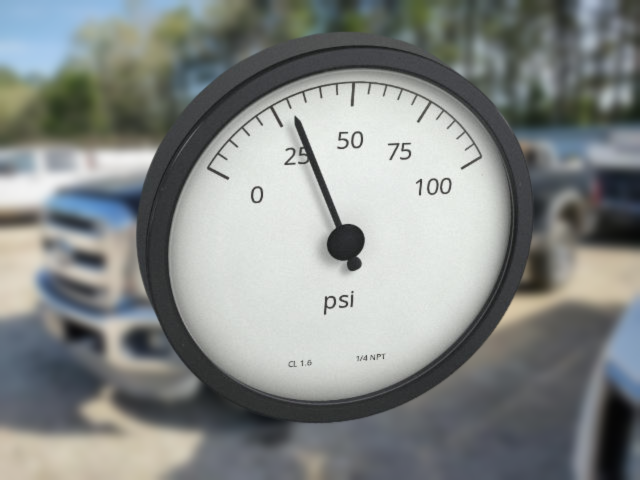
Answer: 30 psi
